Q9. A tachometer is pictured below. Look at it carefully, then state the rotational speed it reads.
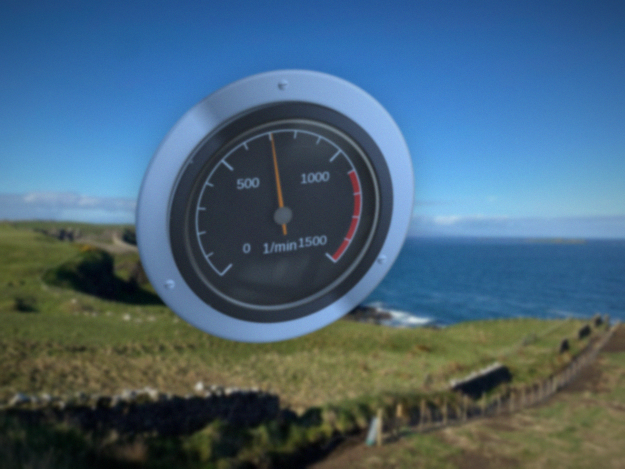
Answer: 700 rpm
